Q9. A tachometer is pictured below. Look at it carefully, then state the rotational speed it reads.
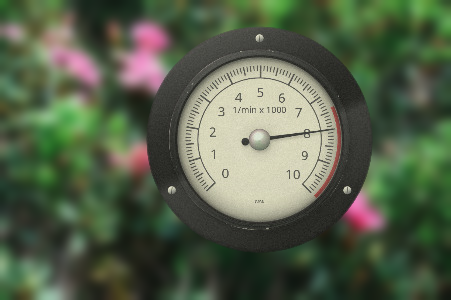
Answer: 8000 rpm
